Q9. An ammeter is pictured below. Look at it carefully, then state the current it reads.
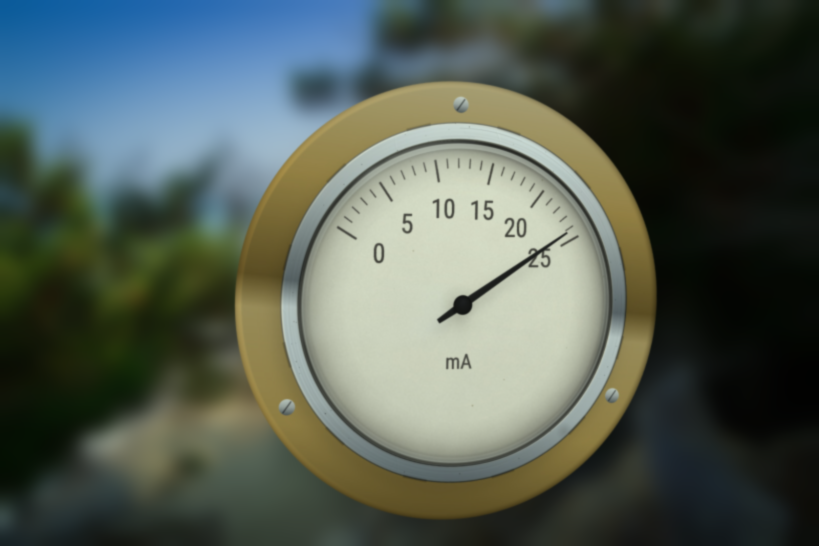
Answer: 24 mA
